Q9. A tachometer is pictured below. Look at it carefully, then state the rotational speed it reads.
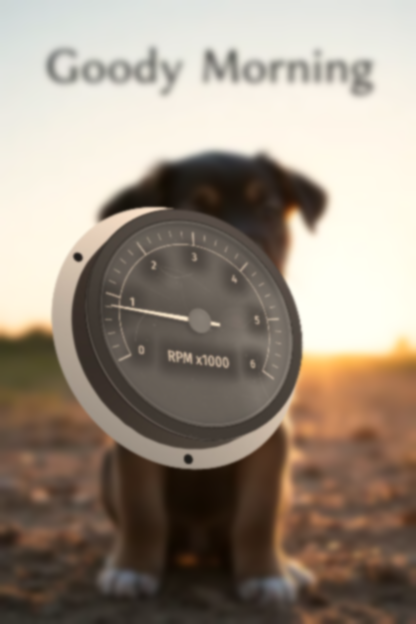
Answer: 800 rpm
